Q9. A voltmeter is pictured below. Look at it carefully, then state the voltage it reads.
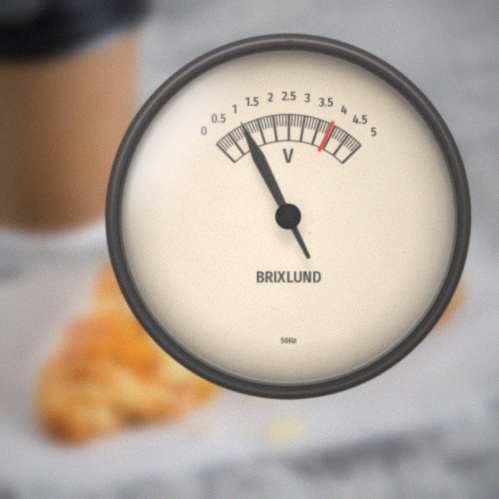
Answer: 1 V
